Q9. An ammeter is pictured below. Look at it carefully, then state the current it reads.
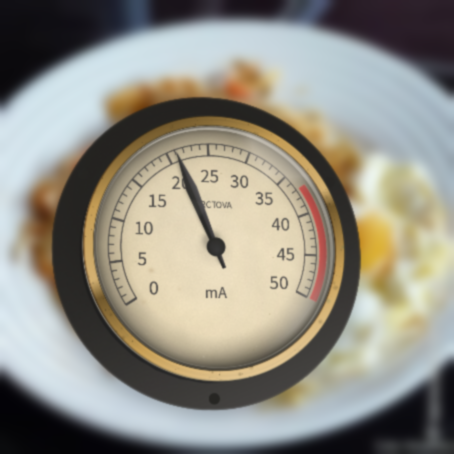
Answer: 21 mA
